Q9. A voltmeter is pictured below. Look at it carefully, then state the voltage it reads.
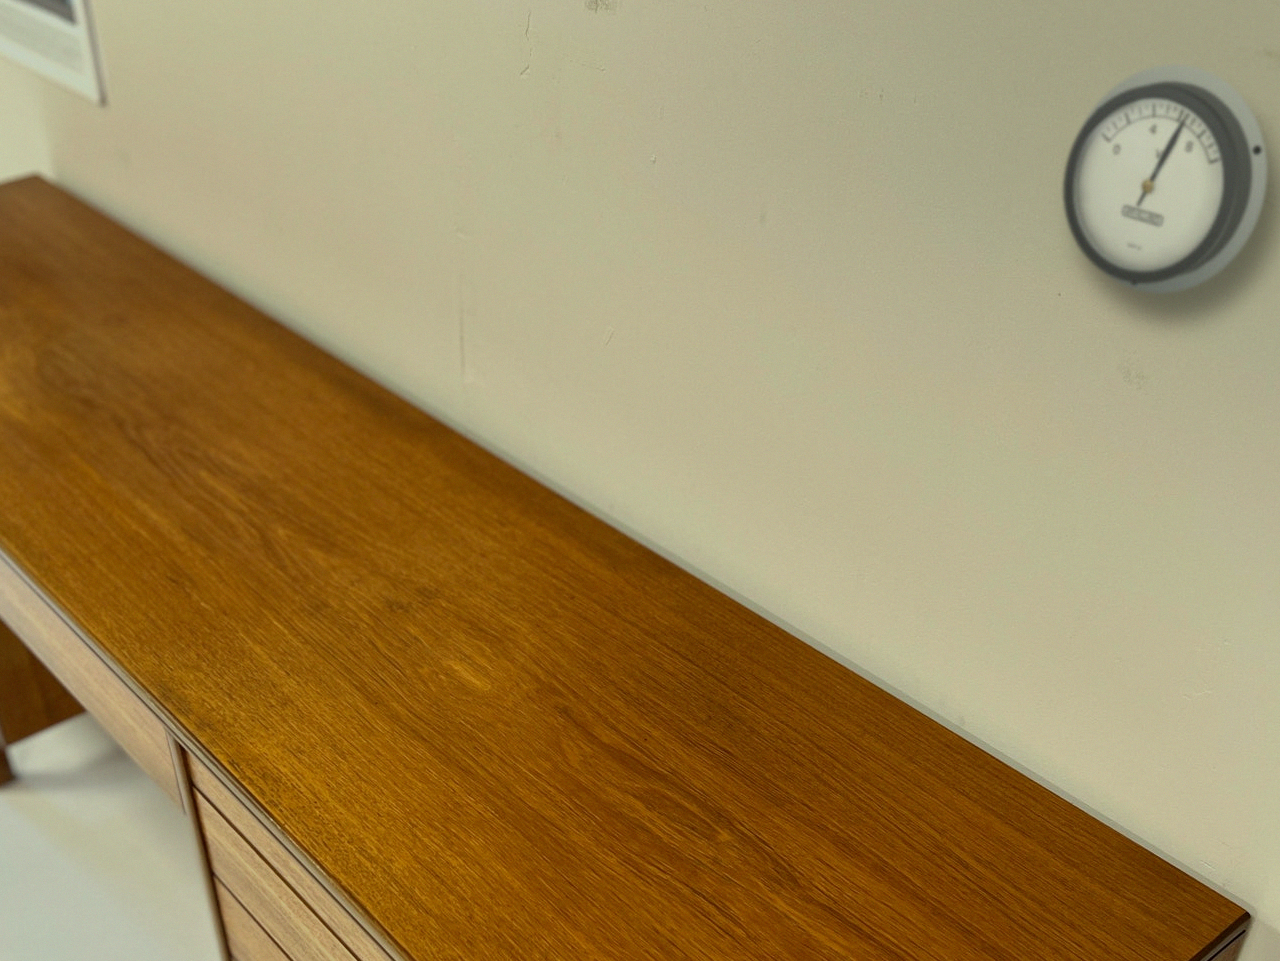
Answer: 6.5 V
